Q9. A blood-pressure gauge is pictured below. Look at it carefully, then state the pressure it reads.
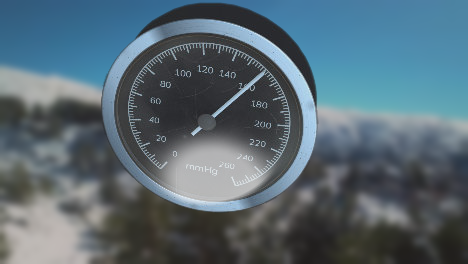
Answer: 160 mmHg
